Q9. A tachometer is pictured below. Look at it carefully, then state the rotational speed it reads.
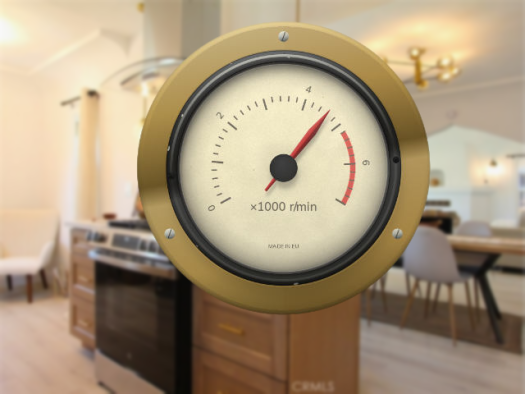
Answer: 4600 rpm
